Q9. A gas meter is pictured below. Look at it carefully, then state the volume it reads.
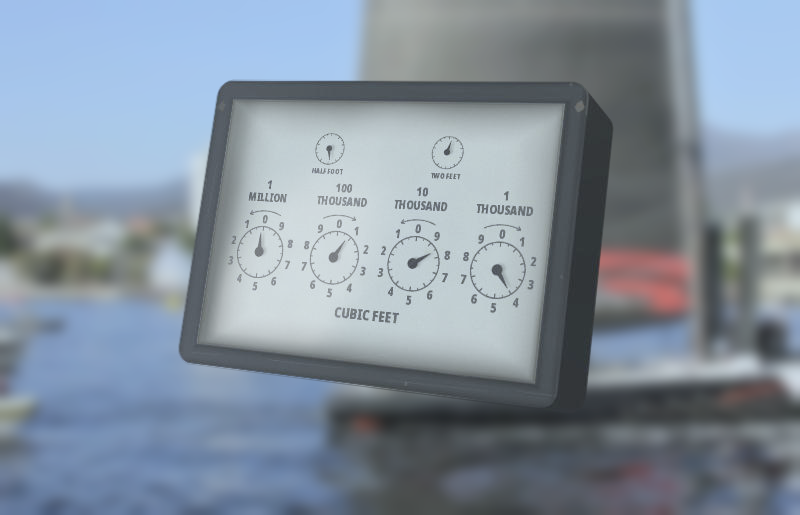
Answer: 8400 ft³
